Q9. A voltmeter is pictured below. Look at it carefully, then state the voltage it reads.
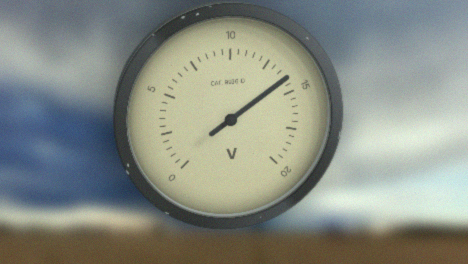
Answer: 14 V
